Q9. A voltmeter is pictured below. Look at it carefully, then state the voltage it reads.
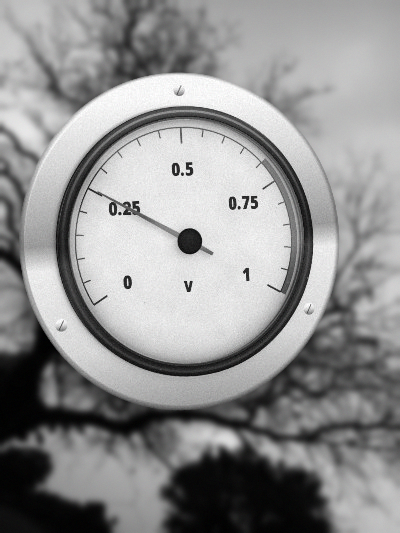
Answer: 0.25 V
